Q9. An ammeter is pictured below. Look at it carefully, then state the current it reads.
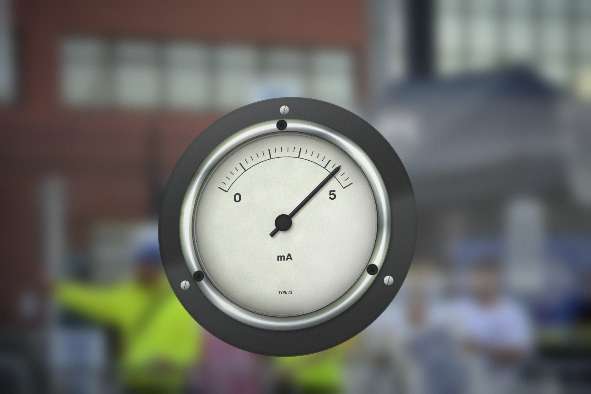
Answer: 4.4 mA
